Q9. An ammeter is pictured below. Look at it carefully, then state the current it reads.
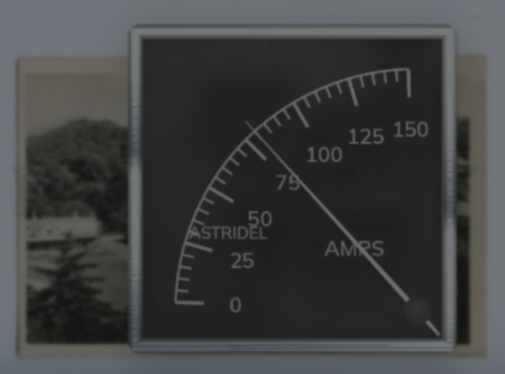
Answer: 80 A
